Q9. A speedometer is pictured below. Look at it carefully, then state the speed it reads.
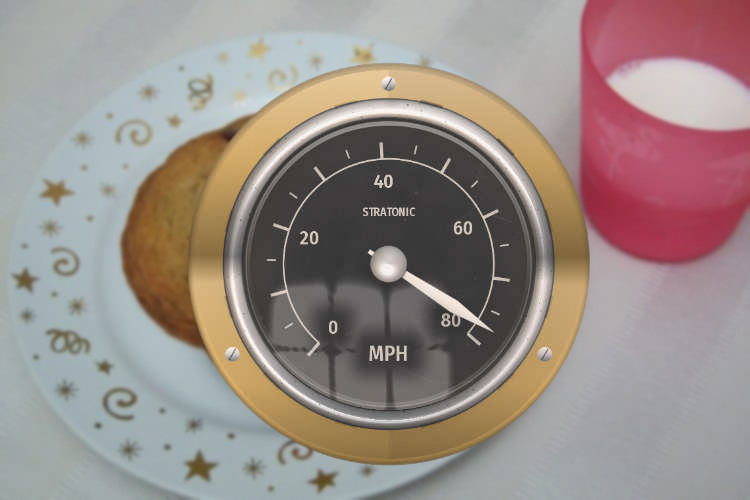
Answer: 77.5 mph
